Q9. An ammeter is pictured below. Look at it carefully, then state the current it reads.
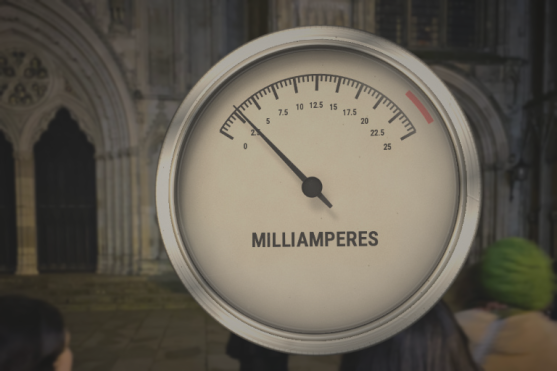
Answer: 3 mA
